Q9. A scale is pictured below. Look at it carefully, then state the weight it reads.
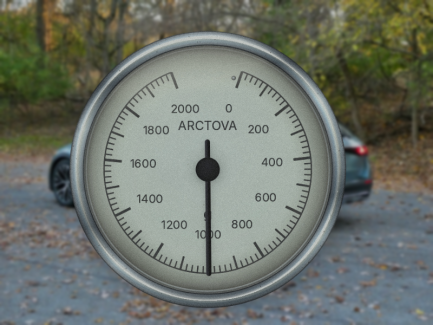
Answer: 1000 g
